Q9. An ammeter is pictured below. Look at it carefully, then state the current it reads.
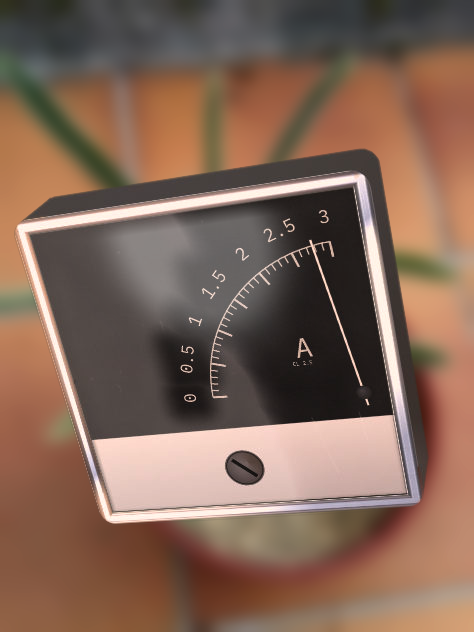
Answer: 2.8 A
